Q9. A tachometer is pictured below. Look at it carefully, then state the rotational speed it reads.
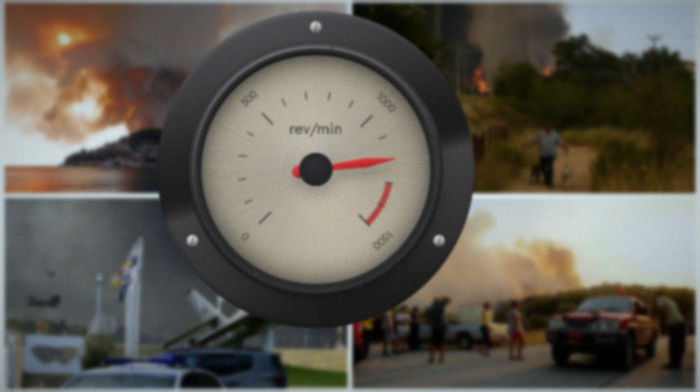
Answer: 1200 rpm
